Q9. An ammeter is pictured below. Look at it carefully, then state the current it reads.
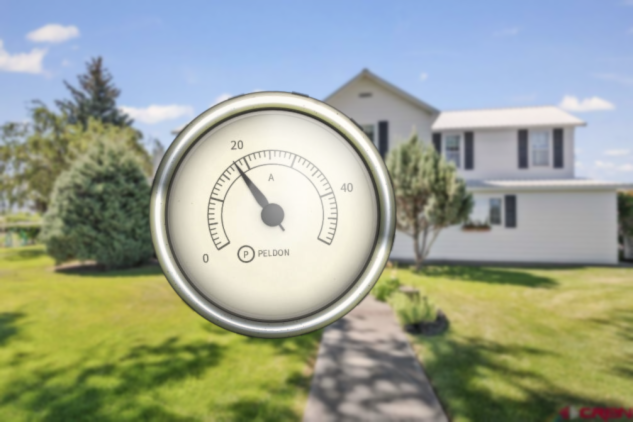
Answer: 18 A
